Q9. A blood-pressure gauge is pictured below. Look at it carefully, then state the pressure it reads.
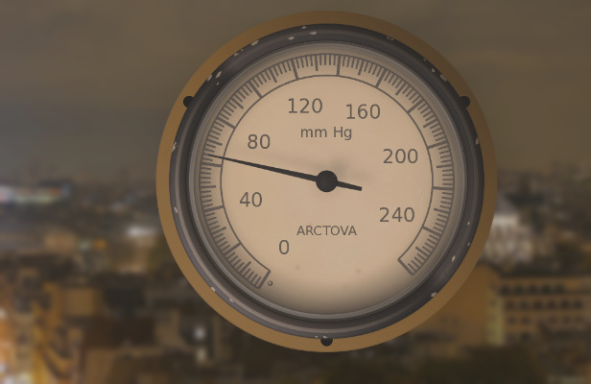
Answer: 64 mmHg
